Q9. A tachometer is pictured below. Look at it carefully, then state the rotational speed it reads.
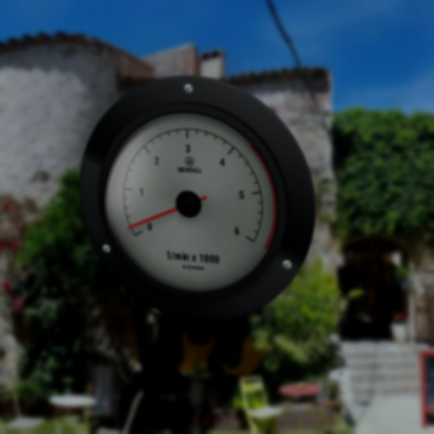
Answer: 200 rpm
